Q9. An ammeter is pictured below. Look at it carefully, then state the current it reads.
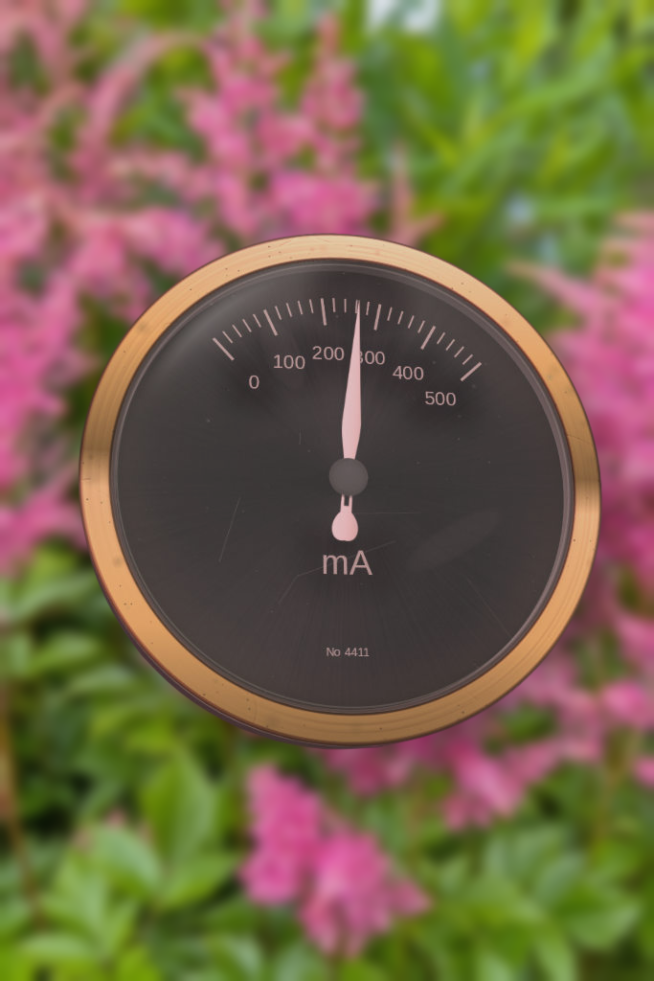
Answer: 260 mA
